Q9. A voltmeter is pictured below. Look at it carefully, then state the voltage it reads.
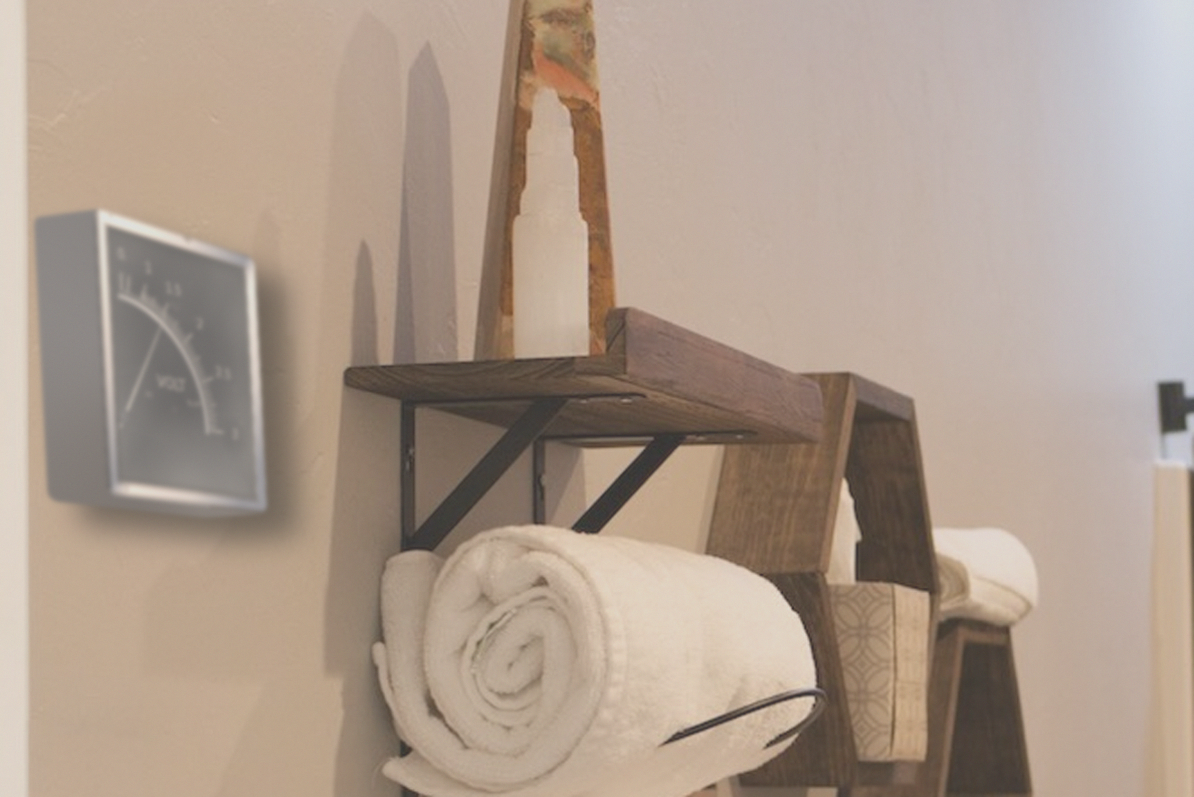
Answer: 1.5 V
